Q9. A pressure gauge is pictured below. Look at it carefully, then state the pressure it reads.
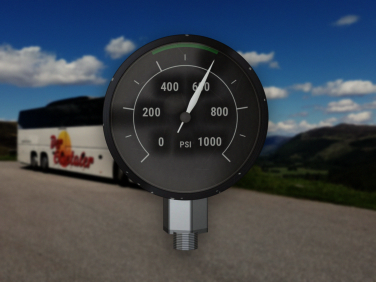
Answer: 600 psi
